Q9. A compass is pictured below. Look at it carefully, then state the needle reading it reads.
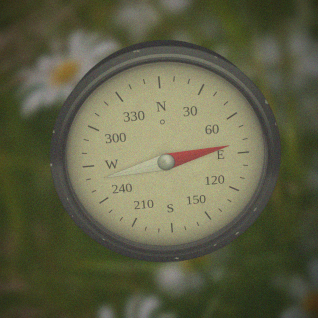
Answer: 80 °
